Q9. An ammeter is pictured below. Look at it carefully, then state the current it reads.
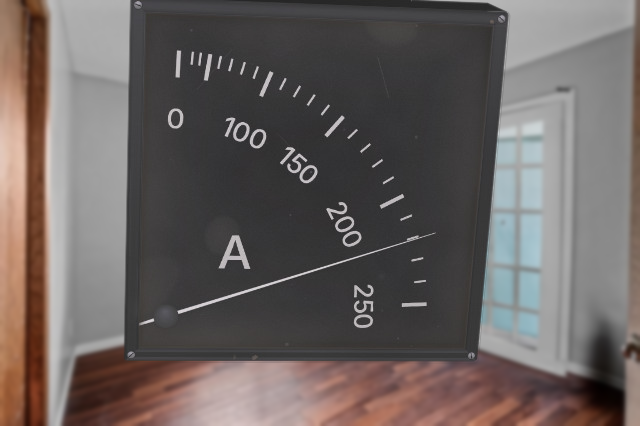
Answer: 220 A
